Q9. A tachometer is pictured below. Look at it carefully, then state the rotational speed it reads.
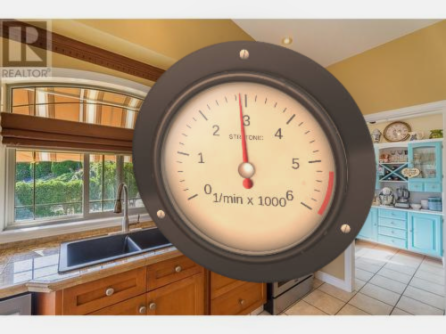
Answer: 2900 rpm
